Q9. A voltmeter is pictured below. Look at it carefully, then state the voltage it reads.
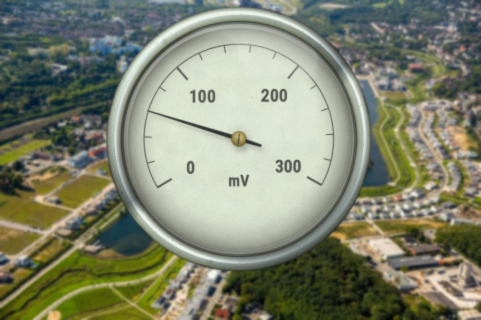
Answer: 60 mV
